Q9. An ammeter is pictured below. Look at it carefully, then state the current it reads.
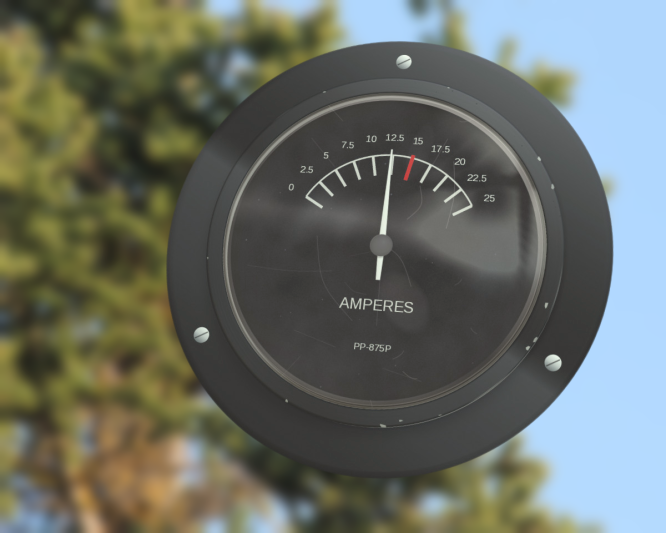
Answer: 12.5 A
